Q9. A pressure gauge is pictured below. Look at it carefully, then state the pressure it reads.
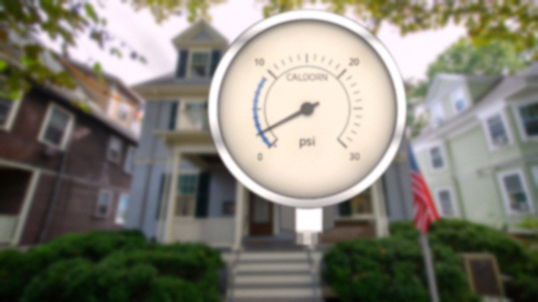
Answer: 2 psi
